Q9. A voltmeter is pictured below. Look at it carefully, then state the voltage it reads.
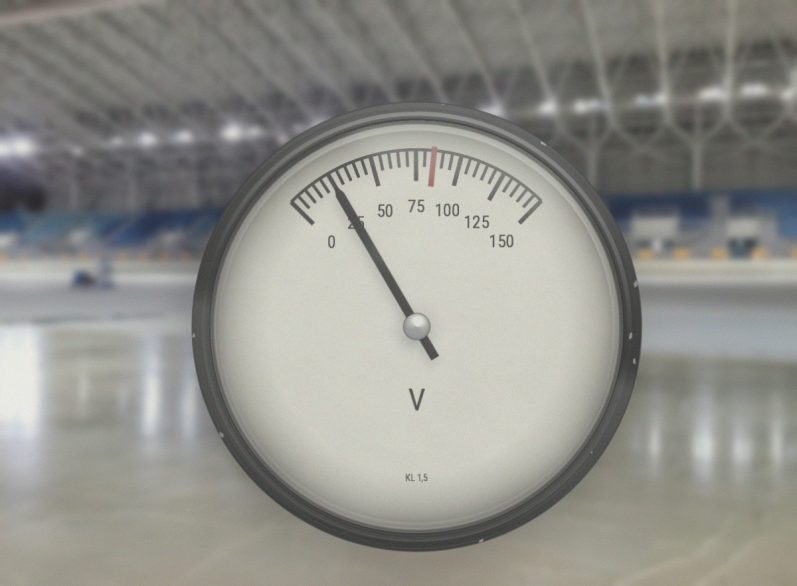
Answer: 25 V
